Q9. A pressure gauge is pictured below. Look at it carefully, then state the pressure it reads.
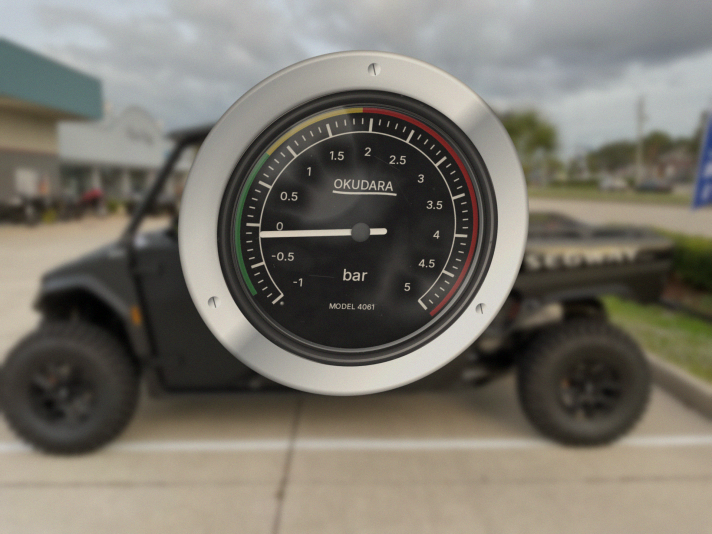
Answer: -0.1 bar
